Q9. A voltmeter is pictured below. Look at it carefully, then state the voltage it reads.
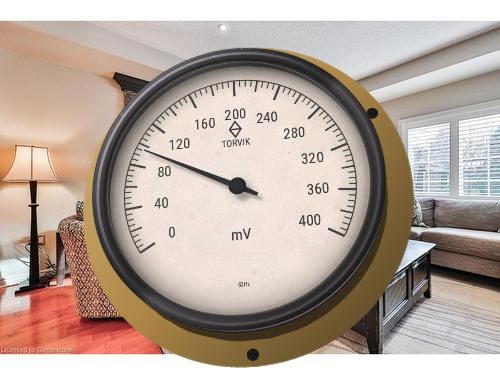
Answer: 95 mV
